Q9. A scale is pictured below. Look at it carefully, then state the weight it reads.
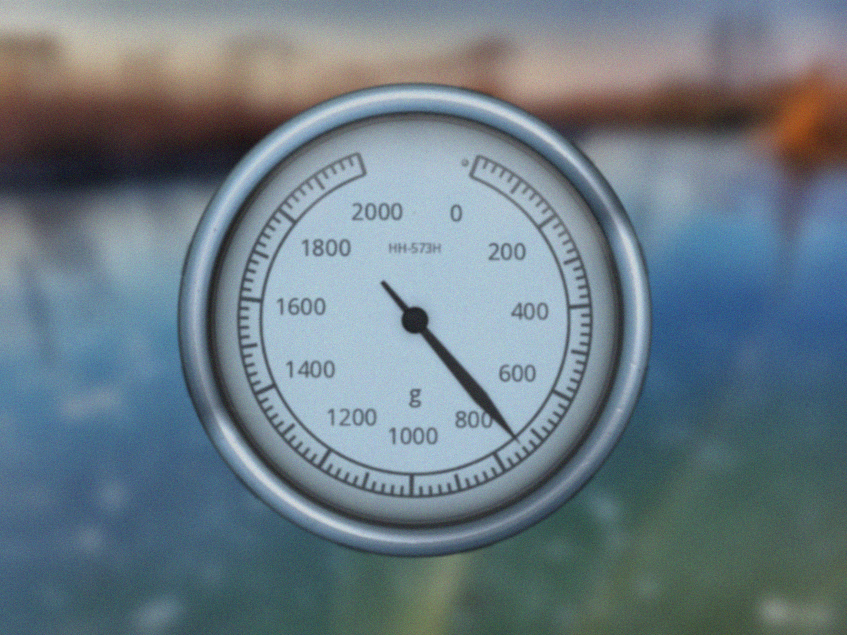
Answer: 740 g
